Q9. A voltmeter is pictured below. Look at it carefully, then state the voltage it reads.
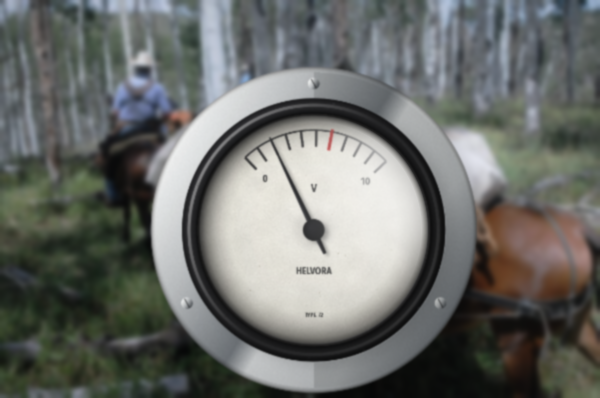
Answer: 2 V
